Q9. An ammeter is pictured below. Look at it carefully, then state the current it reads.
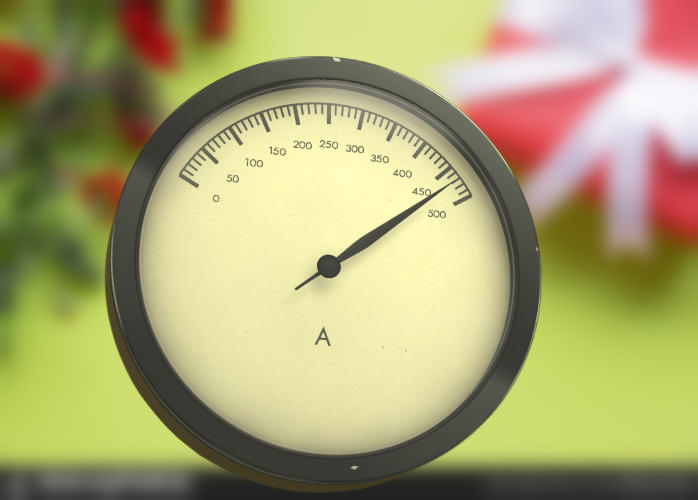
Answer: 470 A
